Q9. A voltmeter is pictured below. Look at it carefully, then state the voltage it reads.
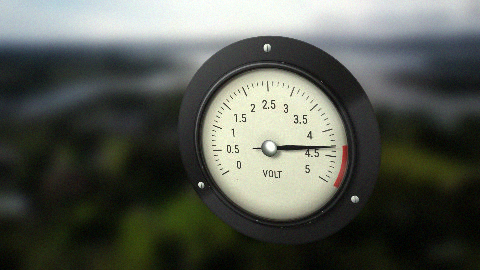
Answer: 4.3 V
